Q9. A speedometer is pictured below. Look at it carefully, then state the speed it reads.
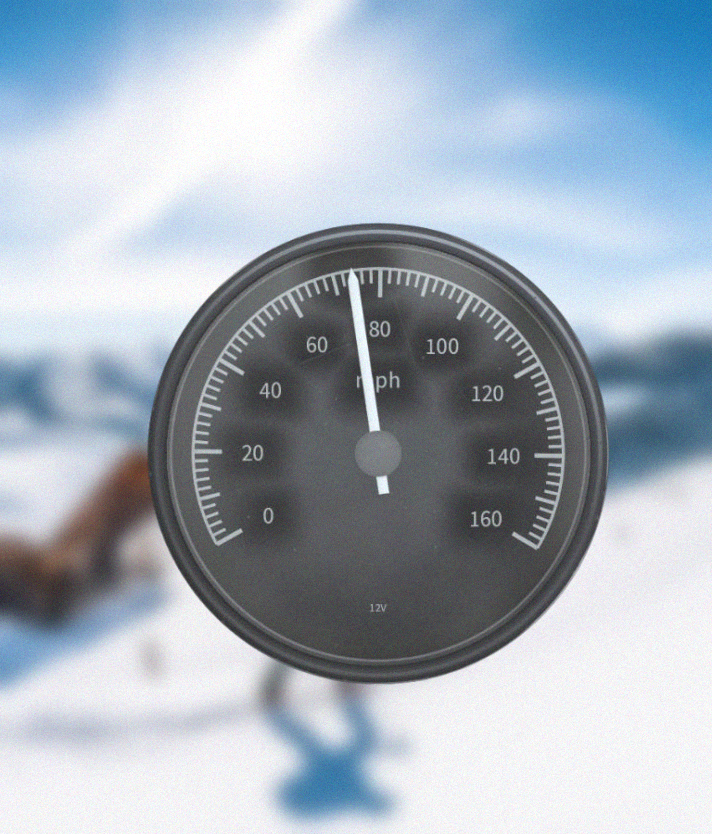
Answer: 74 mph
